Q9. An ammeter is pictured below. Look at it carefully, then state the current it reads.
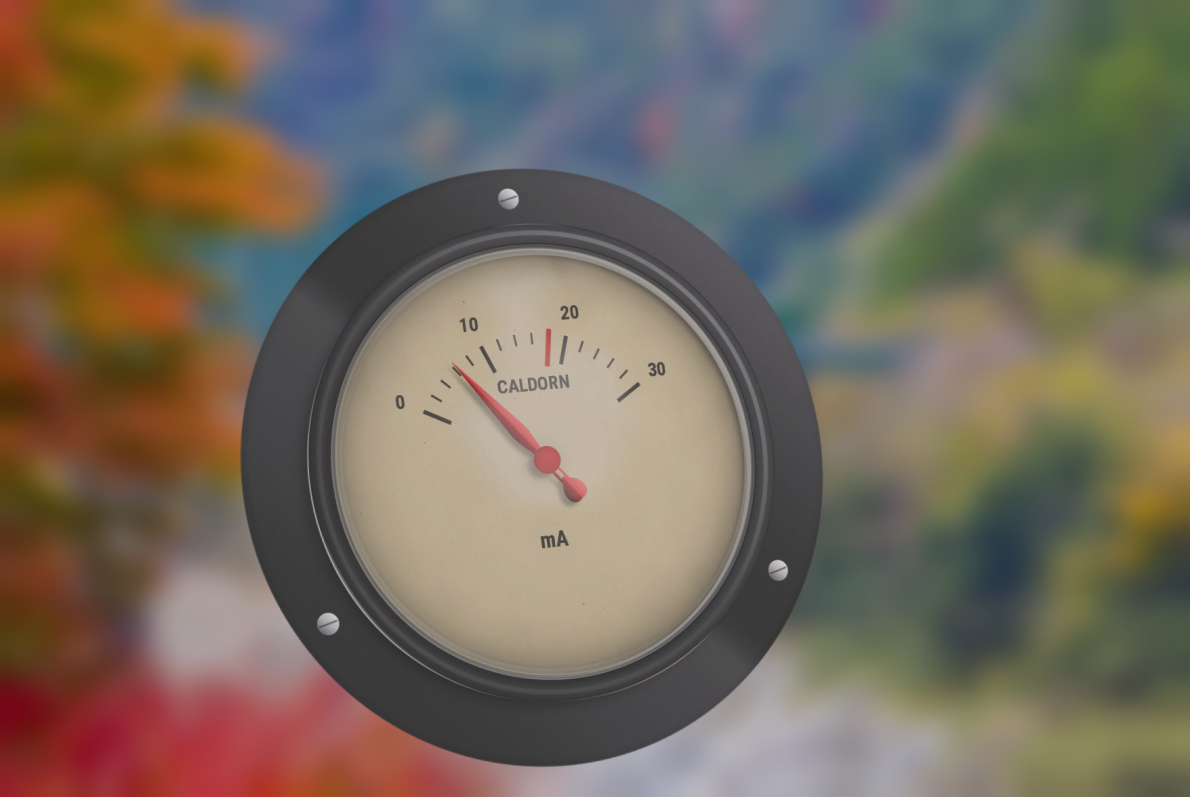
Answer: 6 mA
